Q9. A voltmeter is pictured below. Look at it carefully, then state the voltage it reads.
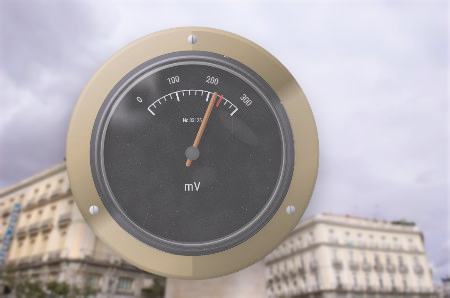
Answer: 220 mV
